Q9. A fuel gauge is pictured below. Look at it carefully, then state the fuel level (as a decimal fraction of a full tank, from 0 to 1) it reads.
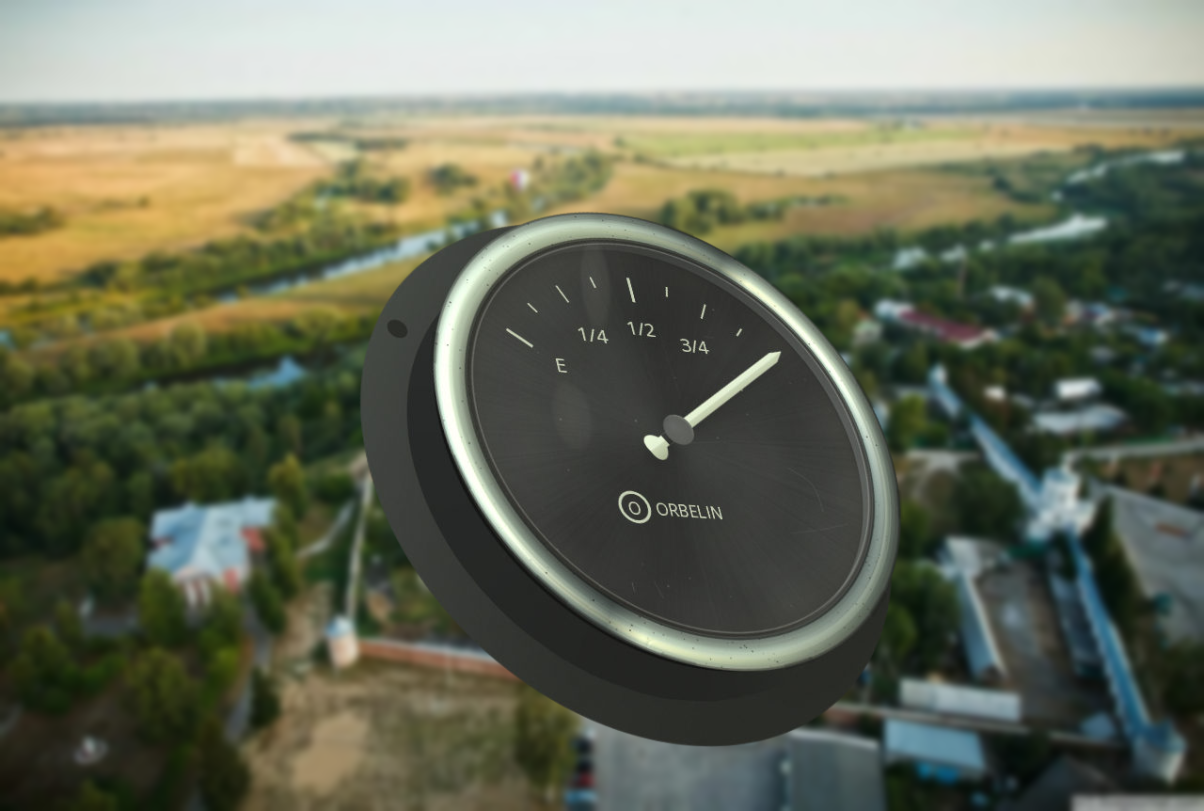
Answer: 1
